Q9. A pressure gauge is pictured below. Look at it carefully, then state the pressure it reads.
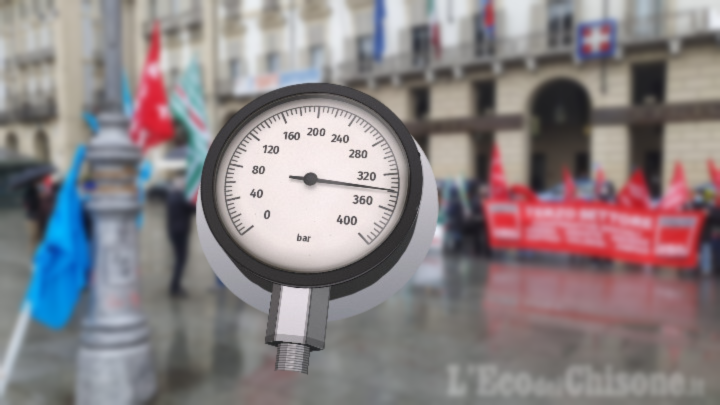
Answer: 340 bar
